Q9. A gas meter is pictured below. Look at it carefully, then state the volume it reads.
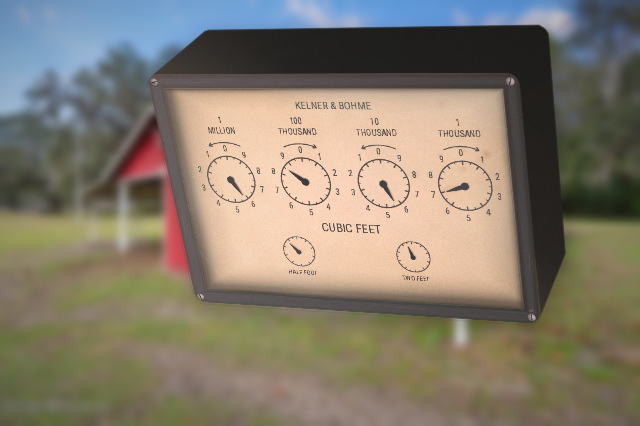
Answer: 585700 ft³
